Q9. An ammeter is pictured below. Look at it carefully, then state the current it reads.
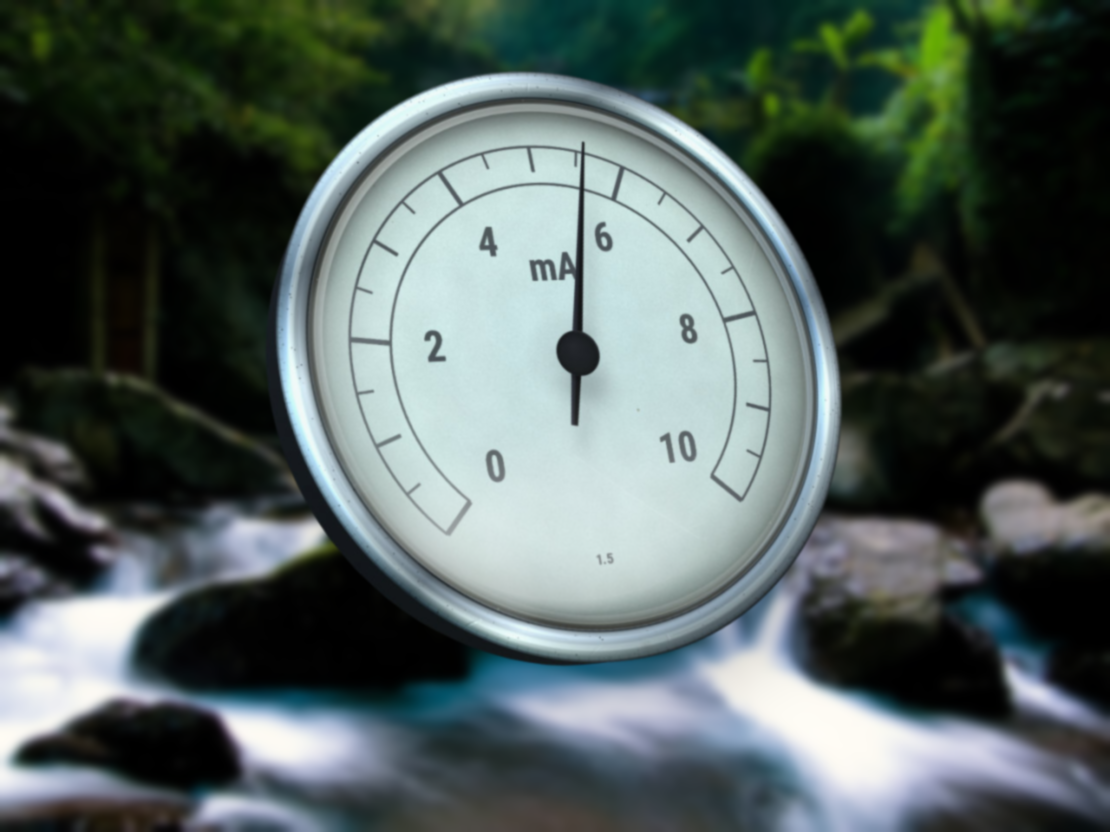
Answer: 5.5 mA
